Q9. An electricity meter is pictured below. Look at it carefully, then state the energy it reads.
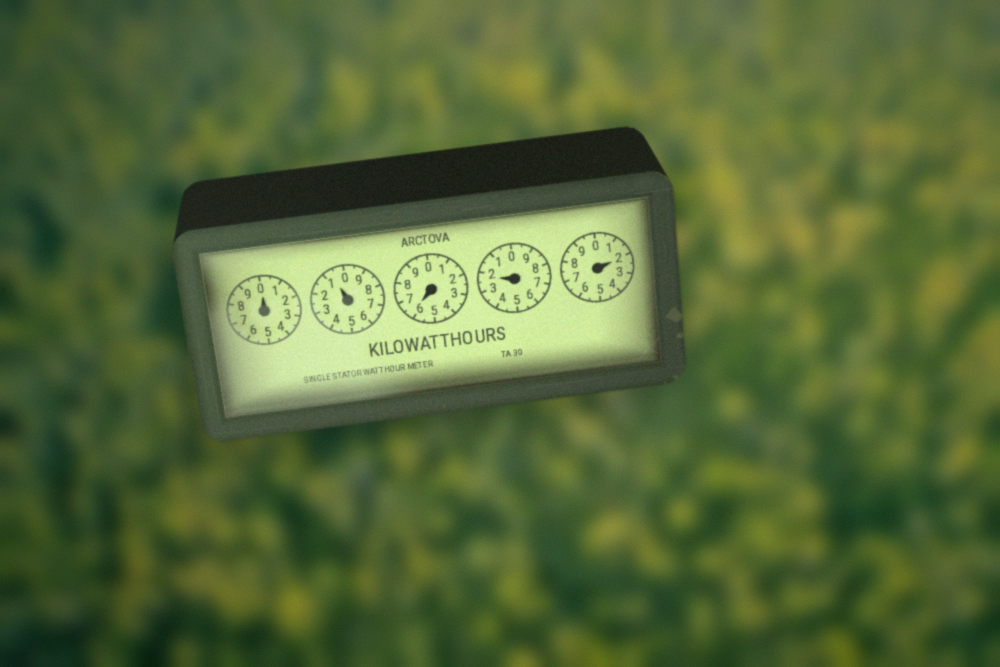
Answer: 622 kWh
